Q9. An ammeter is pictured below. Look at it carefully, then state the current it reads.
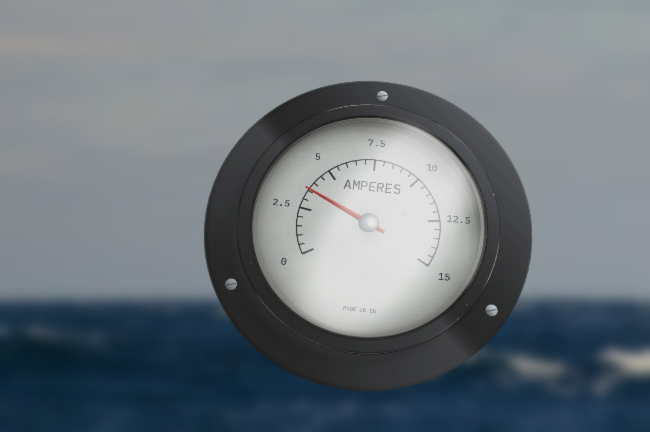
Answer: 3.5 A
